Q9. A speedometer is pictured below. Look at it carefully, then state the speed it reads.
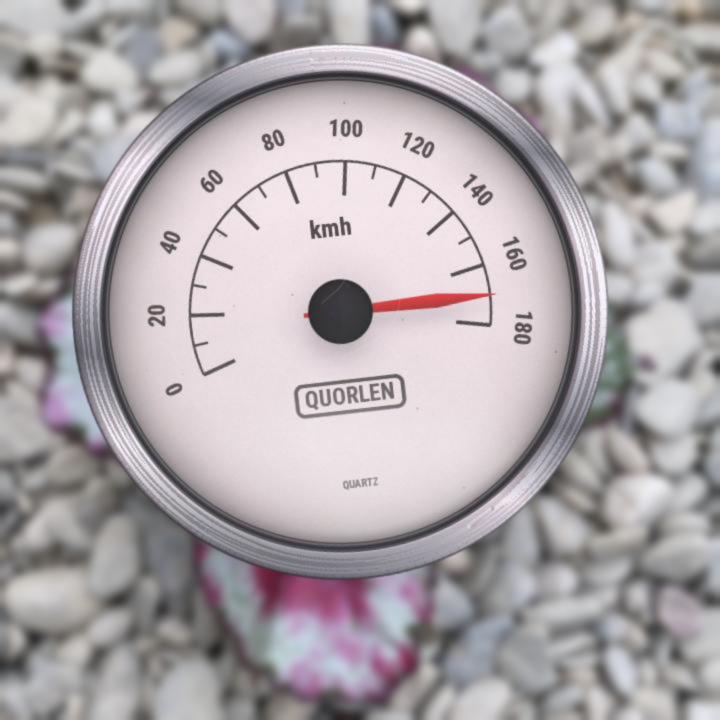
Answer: 170 km/h
